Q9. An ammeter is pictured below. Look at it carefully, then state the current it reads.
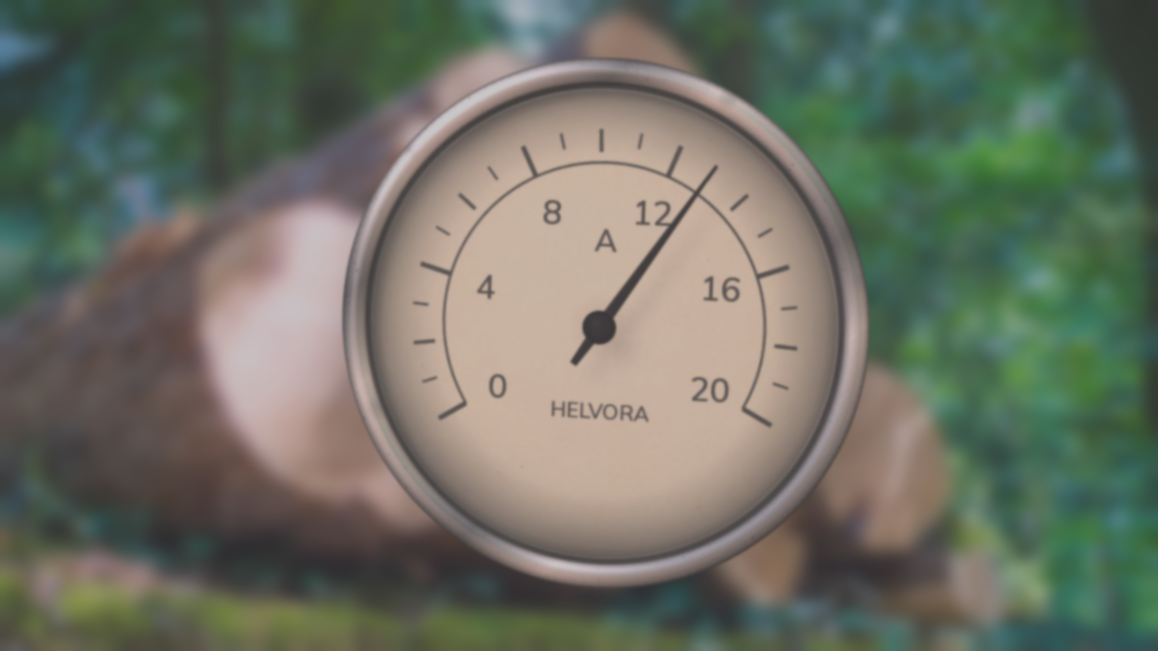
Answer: 13 A
